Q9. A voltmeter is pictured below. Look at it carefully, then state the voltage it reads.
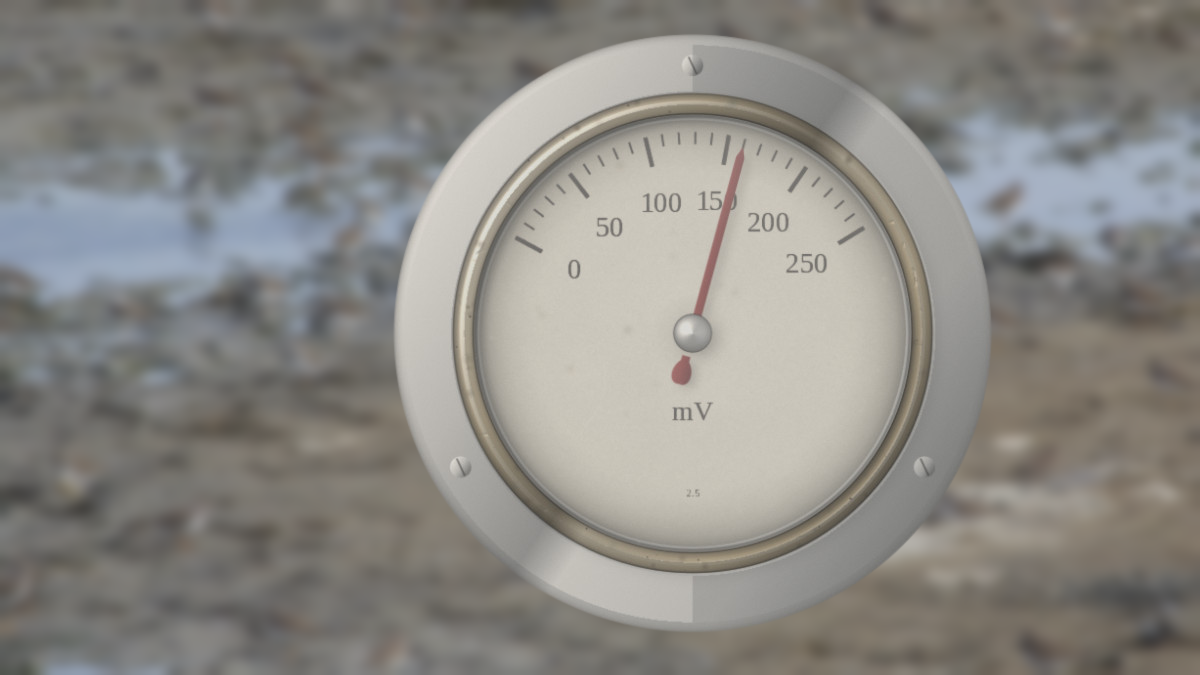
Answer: 160 mV
